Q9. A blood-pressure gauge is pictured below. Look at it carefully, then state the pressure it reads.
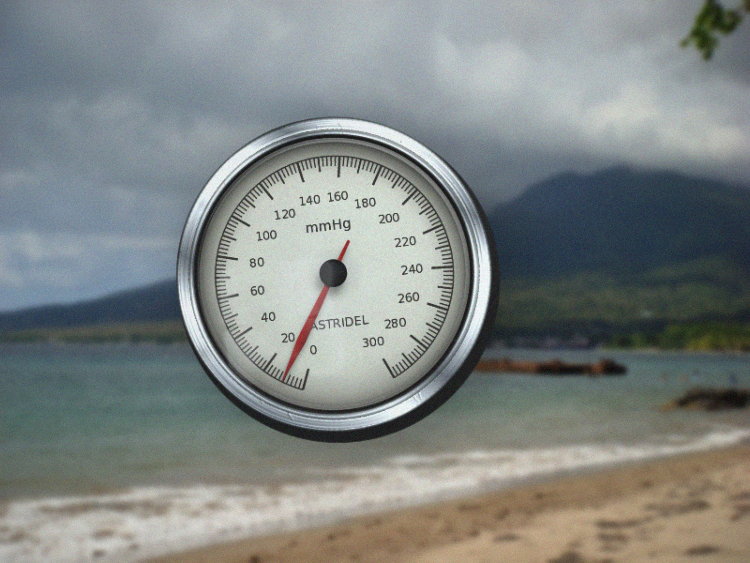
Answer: 10 mmHg
